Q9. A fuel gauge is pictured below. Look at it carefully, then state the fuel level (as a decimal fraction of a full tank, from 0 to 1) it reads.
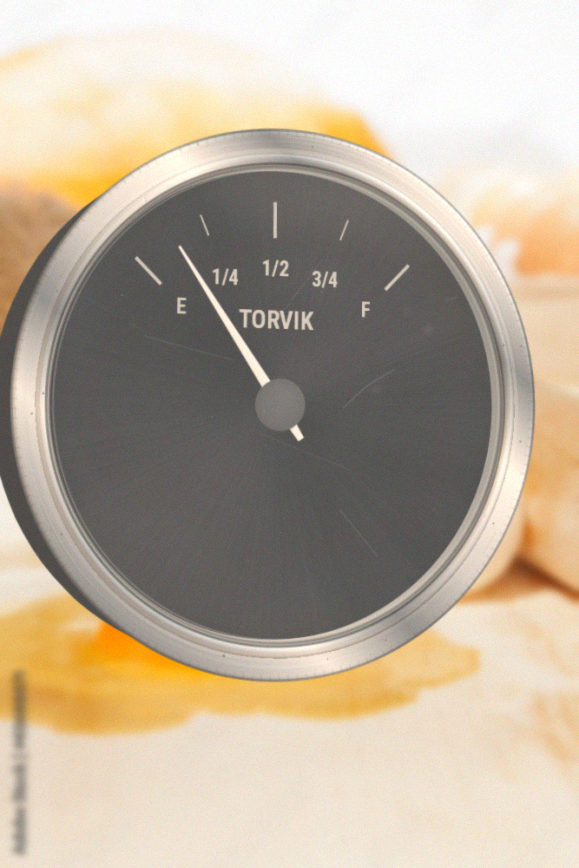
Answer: 0.125
